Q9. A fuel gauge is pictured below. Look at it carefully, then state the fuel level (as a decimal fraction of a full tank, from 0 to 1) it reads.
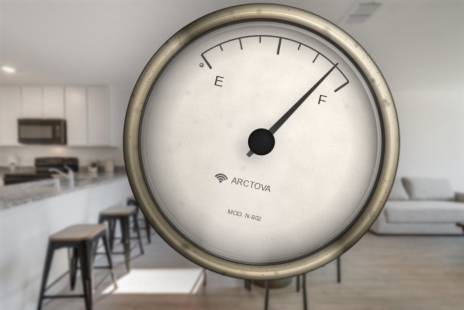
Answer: 0.875
